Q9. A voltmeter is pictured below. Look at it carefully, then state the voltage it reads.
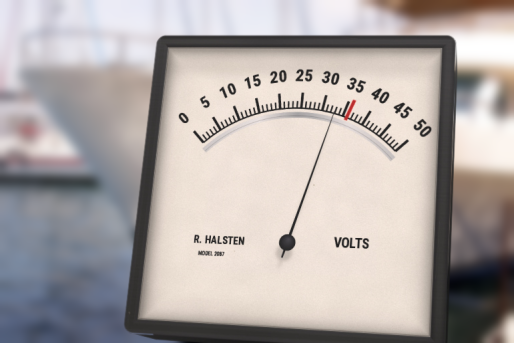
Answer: 33 V
